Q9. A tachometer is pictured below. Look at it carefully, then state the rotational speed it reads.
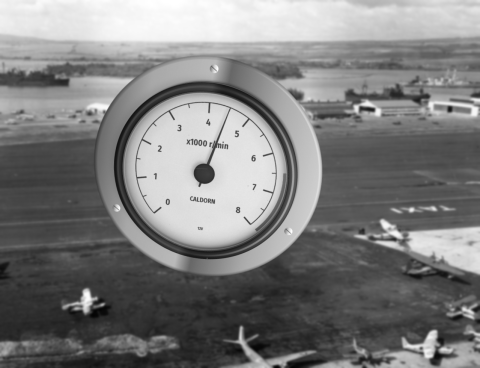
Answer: 4500 rpm
